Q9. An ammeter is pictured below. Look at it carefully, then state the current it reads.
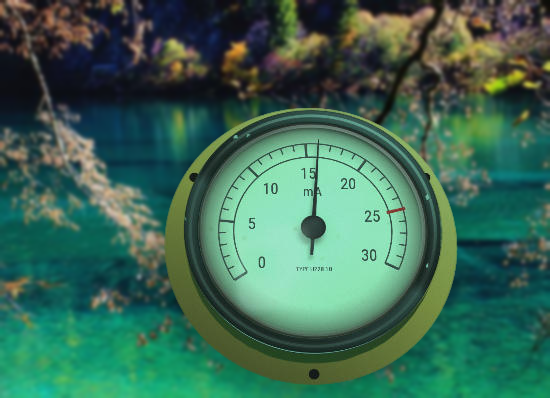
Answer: 16 mA
